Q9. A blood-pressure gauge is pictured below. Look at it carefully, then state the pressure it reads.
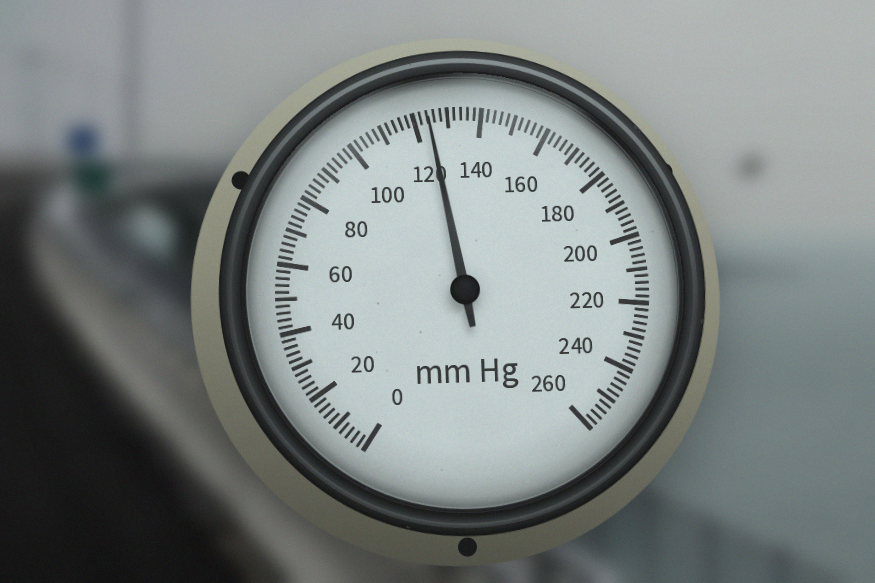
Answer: 124 mmHg
